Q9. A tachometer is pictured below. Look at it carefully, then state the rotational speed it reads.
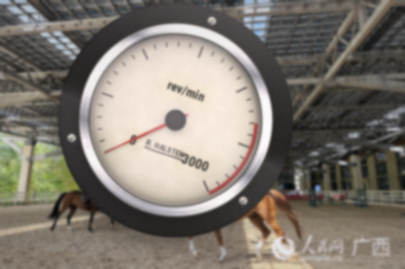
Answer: 0 rpm
